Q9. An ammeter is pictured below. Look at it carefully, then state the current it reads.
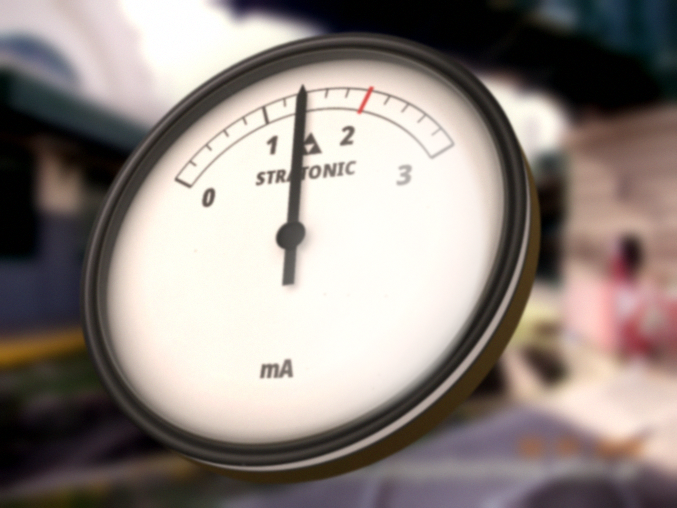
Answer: 1.4 mA
